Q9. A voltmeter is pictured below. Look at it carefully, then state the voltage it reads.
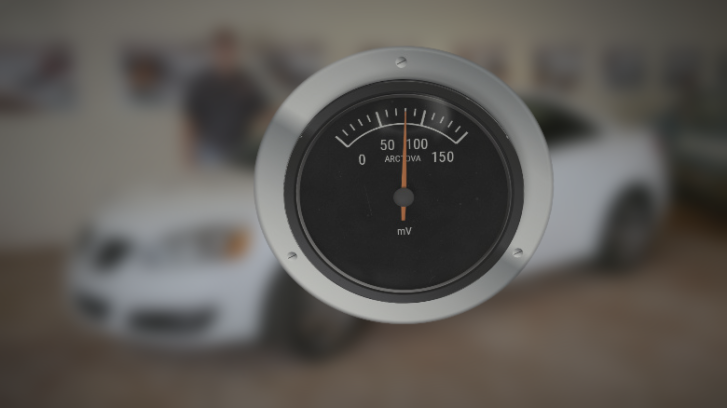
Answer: 80 mV
